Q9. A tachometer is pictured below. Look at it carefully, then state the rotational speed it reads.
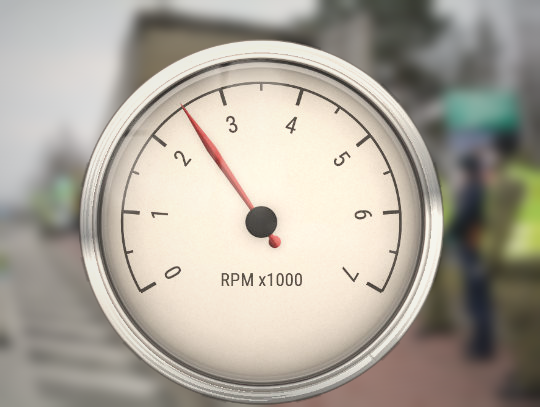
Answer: 2500 rpm
